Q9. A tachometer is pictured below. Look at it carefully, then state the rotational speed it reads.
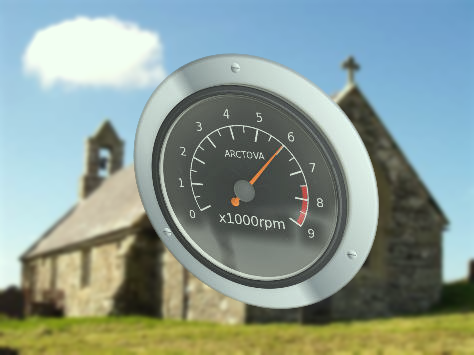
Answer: 6000 rpm
